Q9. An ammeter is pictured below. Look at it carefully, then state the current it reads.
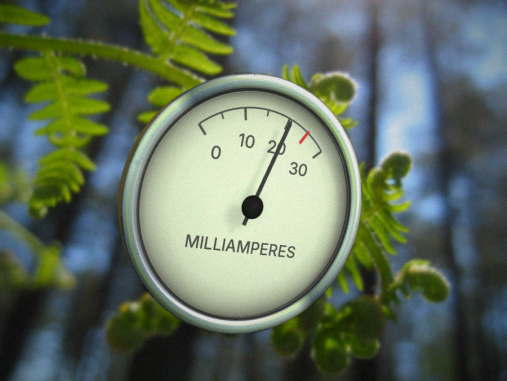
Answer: 20 mA
